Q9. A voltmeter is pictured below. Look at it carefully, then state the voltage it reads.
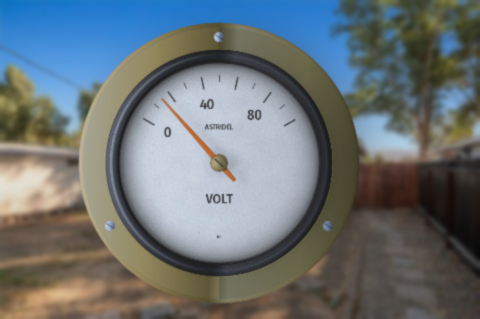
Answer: 15 V
